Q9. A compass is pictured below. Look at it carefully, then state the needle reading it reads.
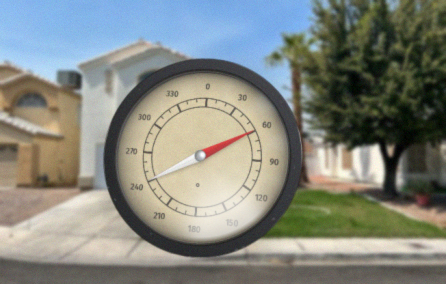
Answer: 60 °
